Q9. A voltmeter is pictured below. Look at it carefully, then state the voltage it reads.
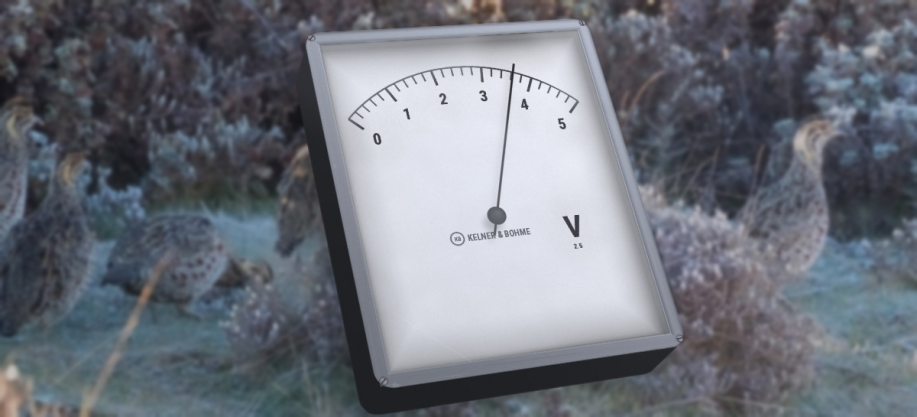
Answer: 3.6 V
